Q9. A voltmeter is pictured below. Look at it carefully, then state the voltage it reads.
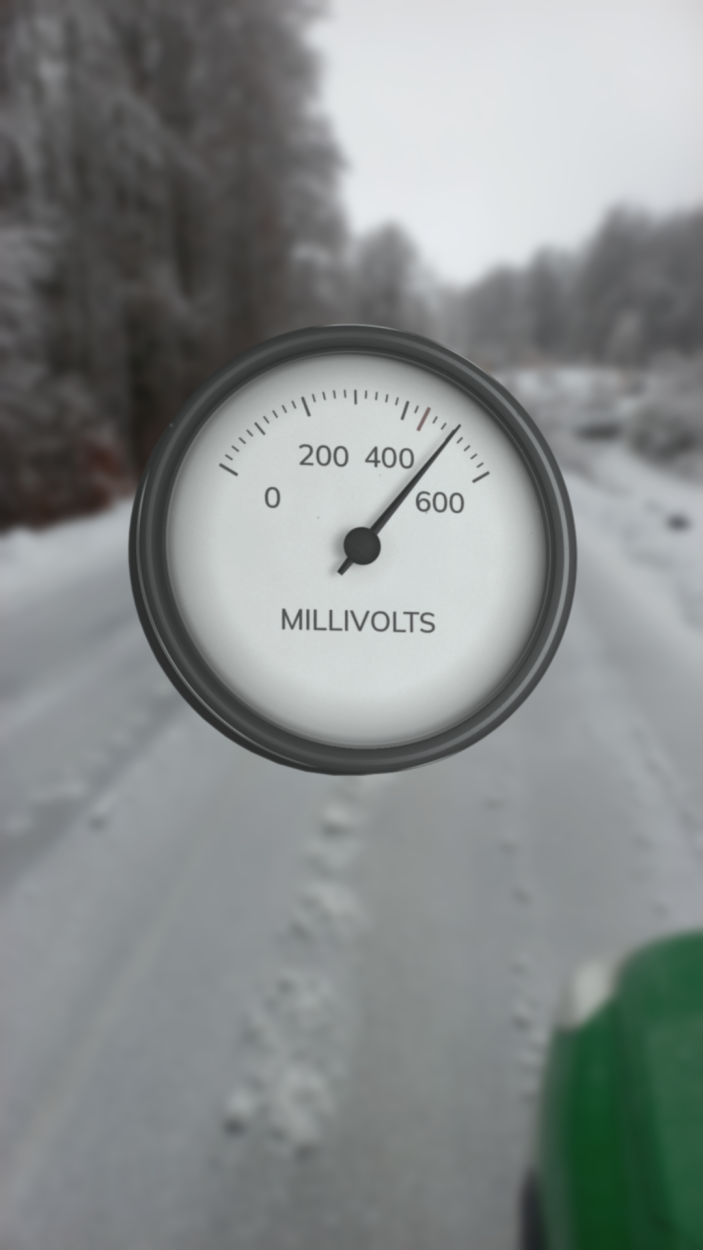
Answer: 500 mV
